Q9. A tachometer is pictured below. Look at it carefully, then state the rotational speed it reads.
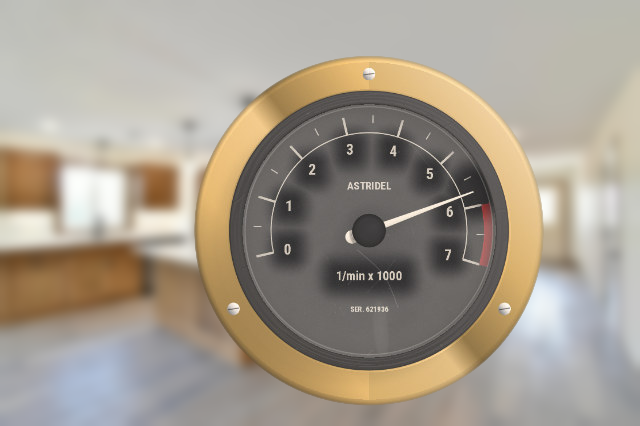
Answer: 5750 rpm
